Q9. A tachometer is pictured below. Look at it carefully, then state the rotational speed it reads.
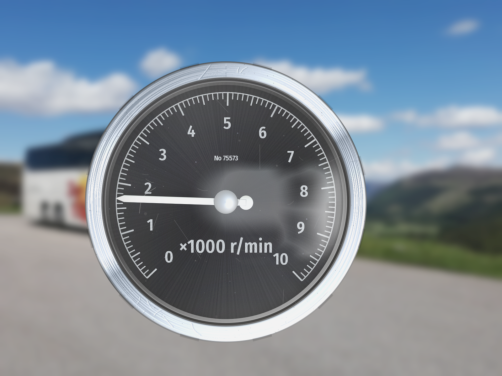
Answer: 1700 rpm
